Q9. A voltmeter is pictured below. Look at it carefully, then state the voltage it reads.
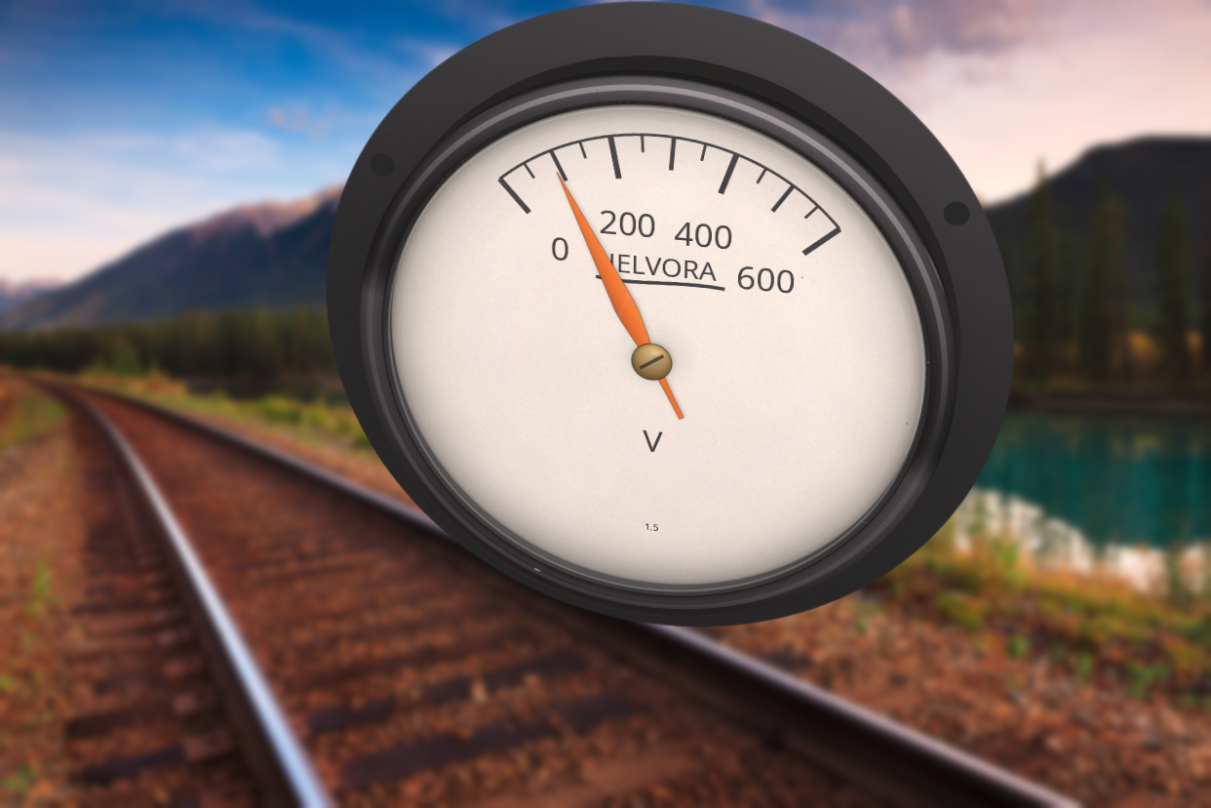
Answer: 100 V
